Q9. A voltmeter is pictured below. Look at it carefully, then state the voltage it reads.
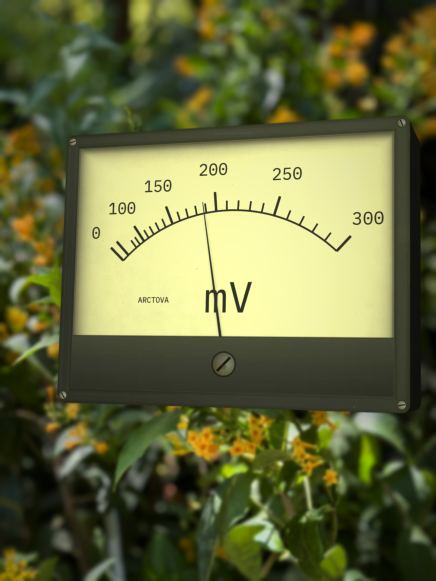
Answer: 190 mV
